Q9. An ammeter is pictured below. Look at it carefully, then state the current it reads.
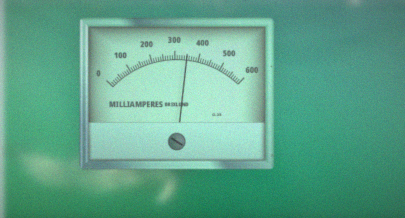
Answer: 350 mA
